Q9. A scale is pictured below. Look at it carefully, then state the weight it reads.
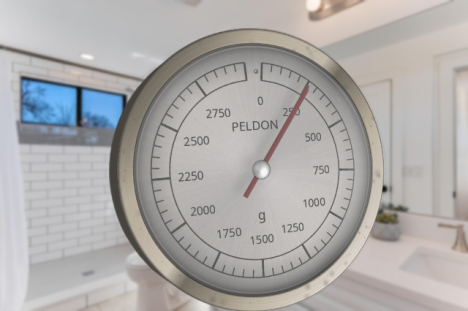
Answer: 250 g
